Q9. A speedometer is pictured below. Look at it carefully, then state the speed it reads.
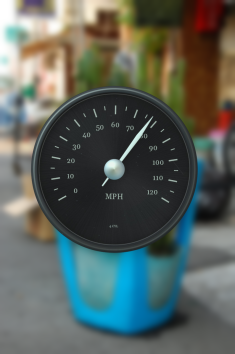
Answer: 77.5 mph
